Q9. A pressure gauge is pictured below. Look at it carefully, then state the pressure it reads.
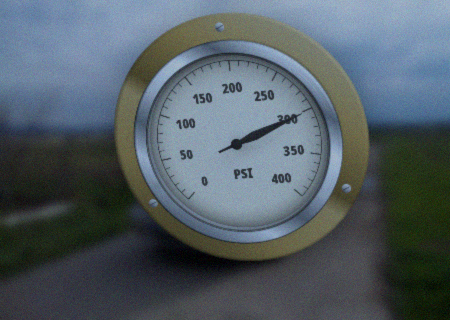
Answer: 300 psi
